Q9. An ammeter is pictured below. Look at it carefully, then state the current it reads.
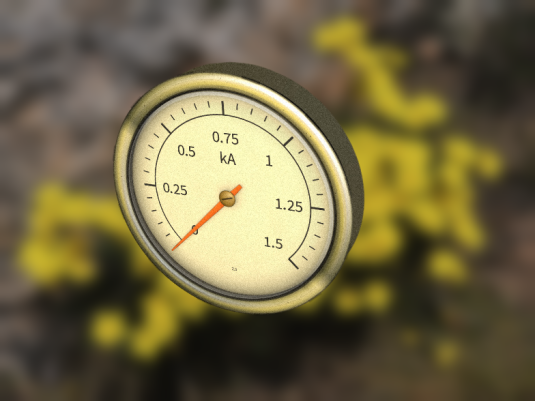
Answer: 0 kA
